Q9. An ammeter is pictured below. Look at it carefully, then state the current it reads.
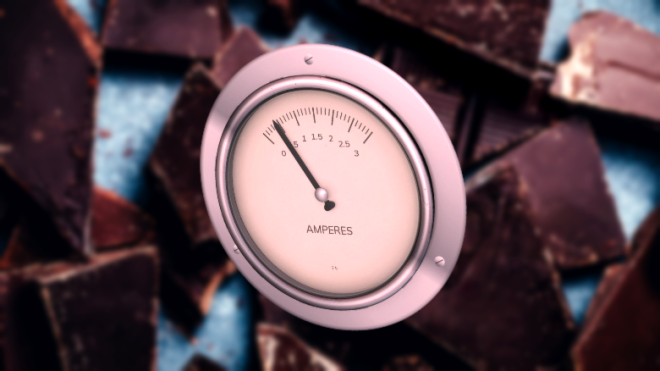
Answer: 0.5 A
